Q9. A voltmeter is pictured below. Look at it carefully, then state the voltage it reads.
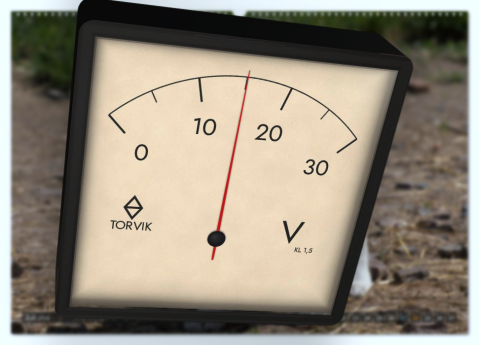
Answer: 15 V
